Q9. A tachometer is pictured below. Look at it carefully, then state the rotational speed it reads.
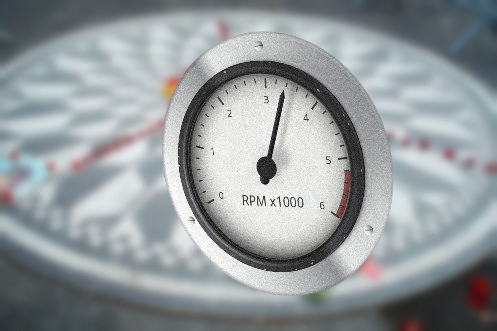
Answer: 3400 rpm
